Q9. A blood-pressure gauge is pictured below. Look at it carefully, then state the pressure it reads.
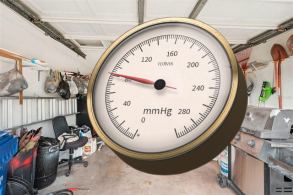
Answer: 80 mmHg
